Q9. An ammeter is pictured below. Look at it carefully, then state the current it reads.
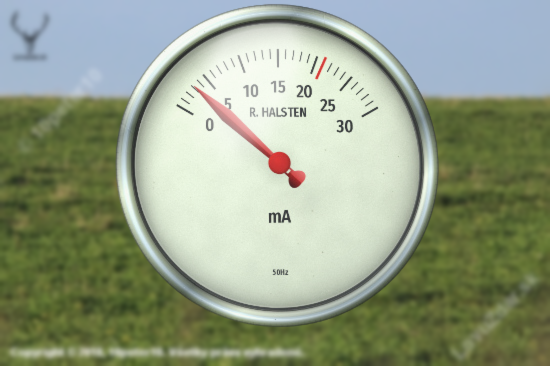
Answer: 3 mA
